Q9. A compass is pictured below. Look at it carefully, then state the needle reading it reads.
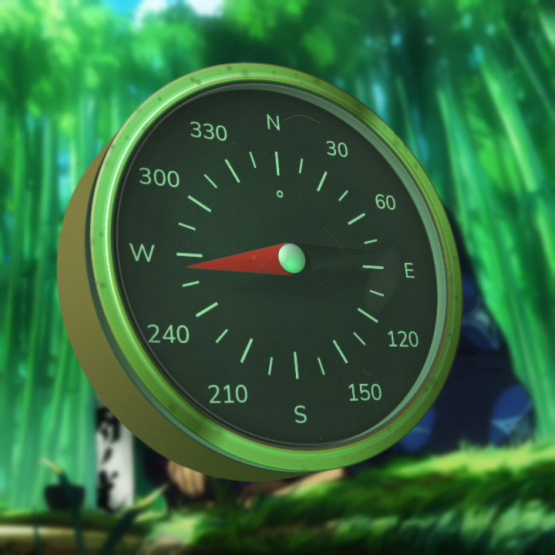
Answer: 262.5 °
